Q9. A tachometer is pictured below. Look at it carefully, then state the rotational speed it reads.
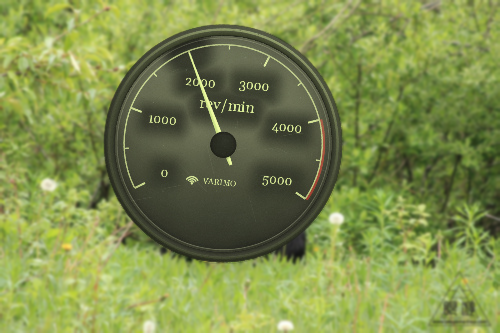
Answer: 2000 rpm
